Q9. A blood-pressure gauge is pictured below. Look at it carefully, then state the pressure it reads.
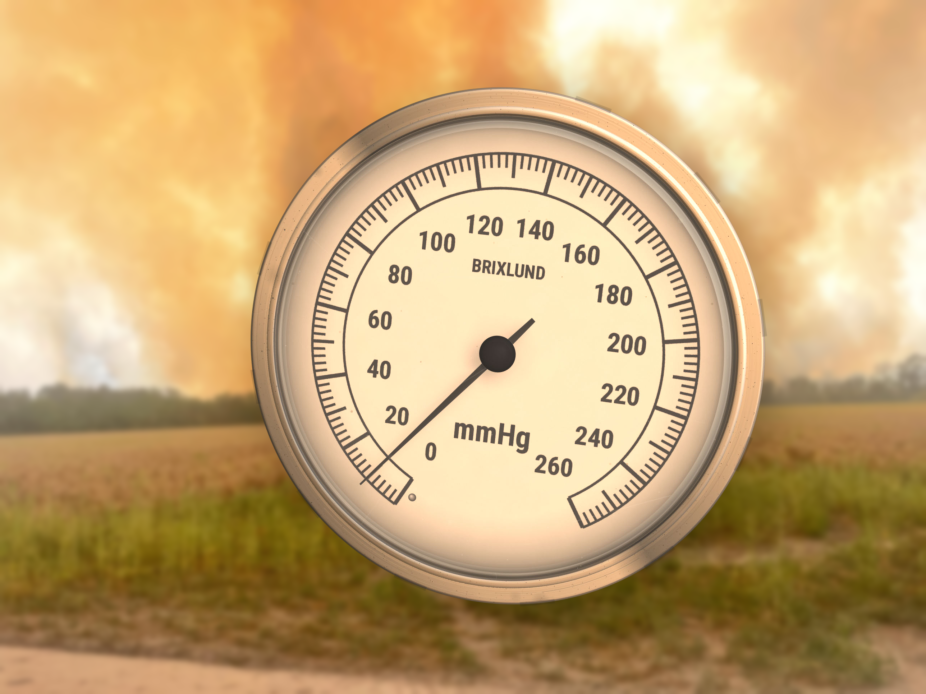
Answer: 10 mmHg
